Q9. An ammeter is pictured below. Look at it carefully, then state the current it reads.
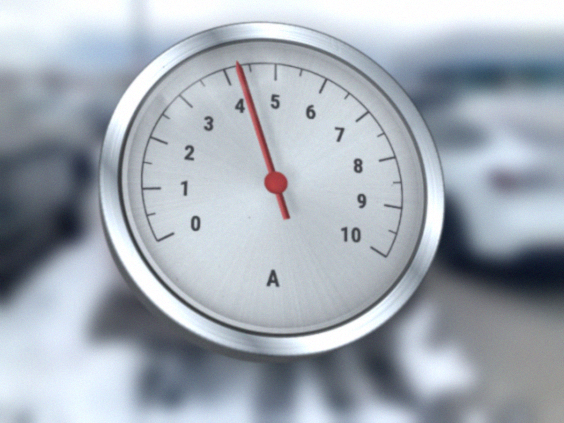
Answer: 4.25 A
